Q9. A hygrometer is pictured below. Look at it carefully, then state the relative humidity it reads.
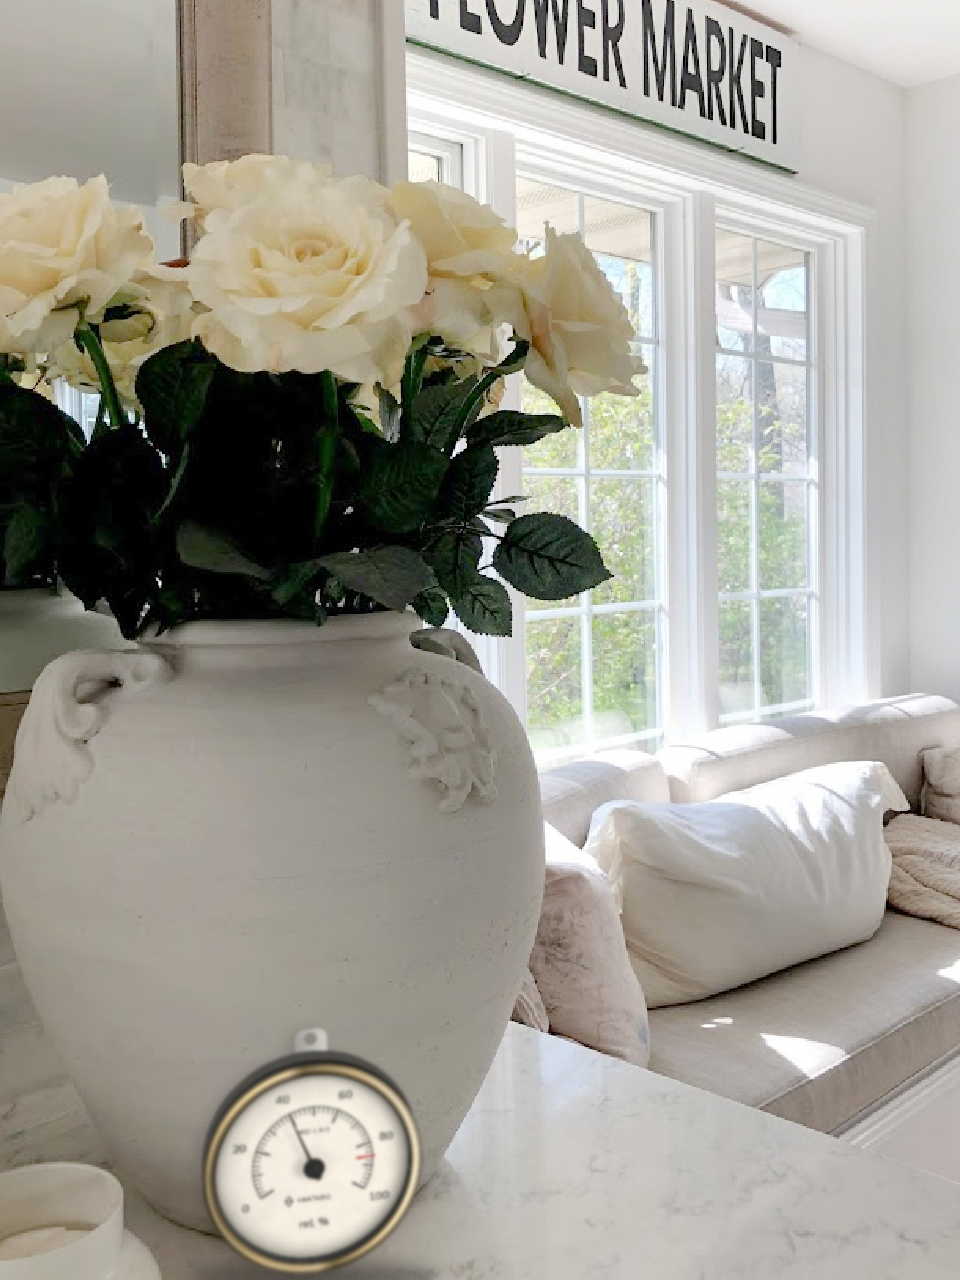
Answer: 40 %
